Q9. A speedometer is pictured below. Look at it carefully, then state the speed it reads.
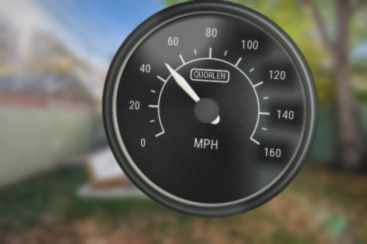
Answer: 50 mph
